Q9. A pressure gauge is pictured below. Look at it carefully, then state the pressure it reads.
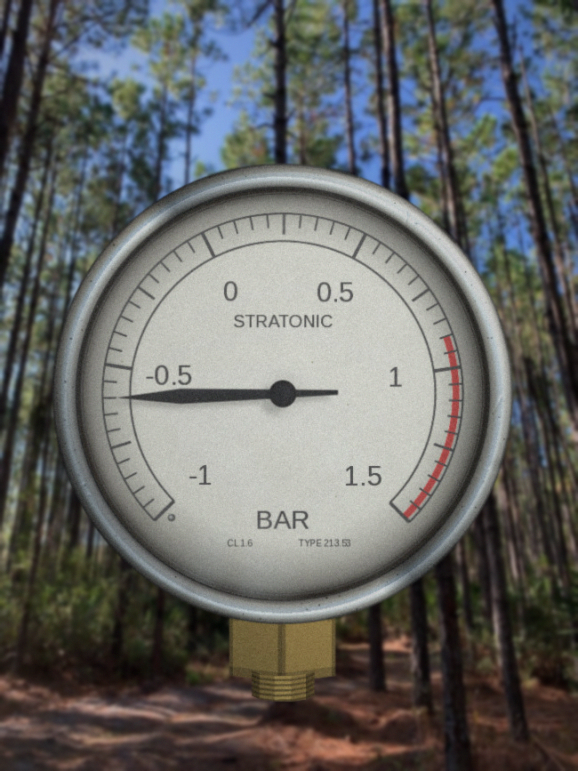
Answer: -0.6 bar
